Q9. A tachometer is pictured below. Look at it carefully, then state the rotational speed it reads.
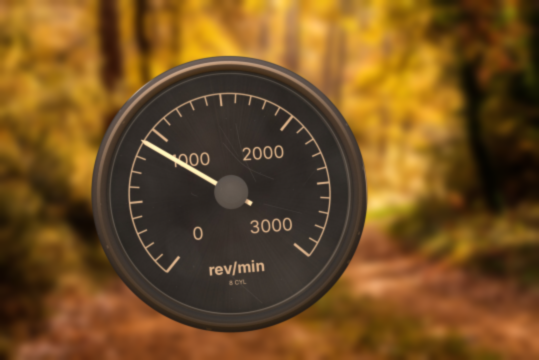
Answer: 900 rpm
